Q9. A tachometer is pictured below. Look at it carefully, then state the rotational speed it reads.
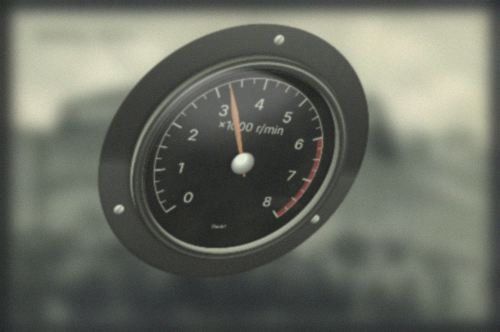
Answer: 3250 rpm
